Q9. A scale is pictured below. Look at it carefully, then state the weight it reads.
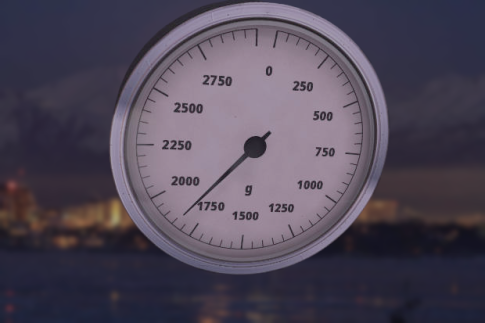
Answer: 1850 g
